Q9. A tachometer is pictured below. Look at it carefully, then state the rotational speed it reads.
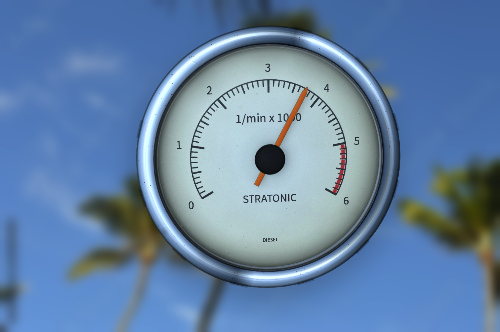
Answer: 3700 rpm
